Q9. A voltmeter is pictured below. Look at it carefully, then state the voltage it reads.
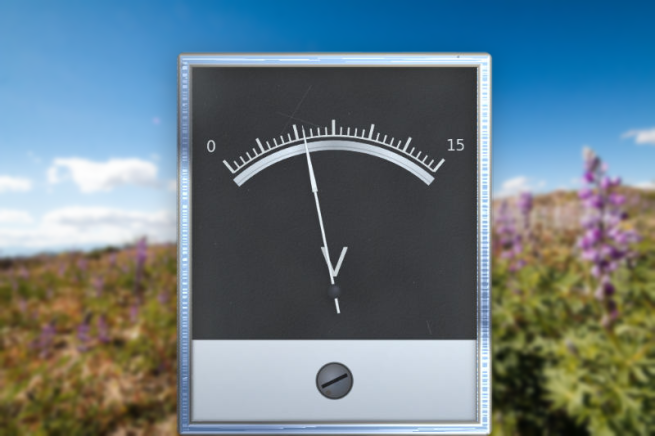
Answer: 5.5 V
